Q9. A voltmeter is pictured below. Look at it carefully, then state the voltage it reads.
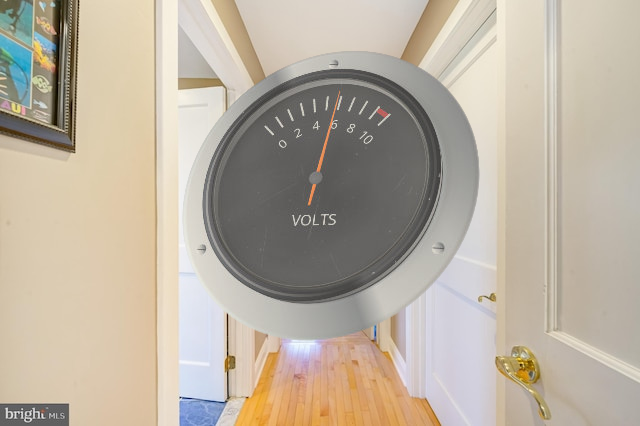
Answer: 6 V
